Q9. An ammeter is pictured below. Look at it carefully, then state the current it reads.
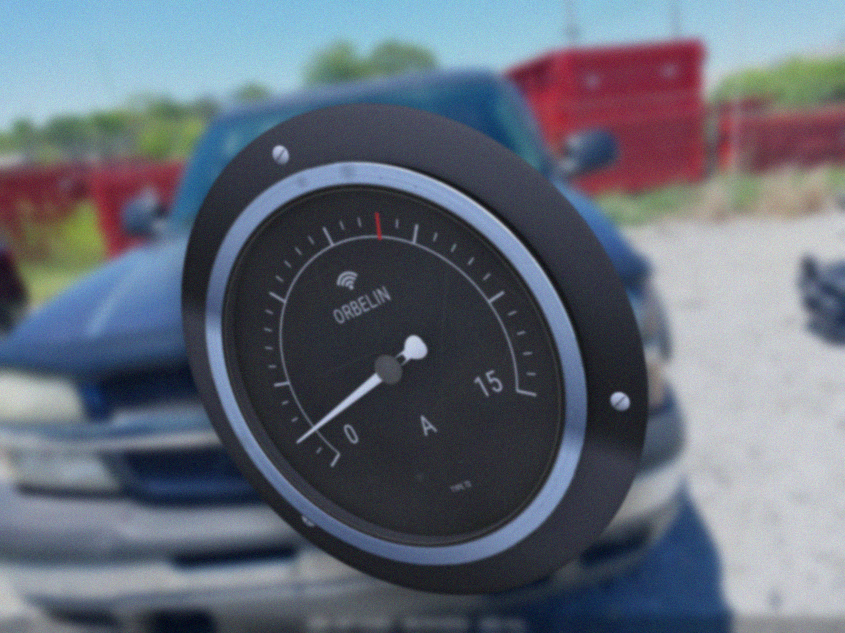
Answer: 1 A
